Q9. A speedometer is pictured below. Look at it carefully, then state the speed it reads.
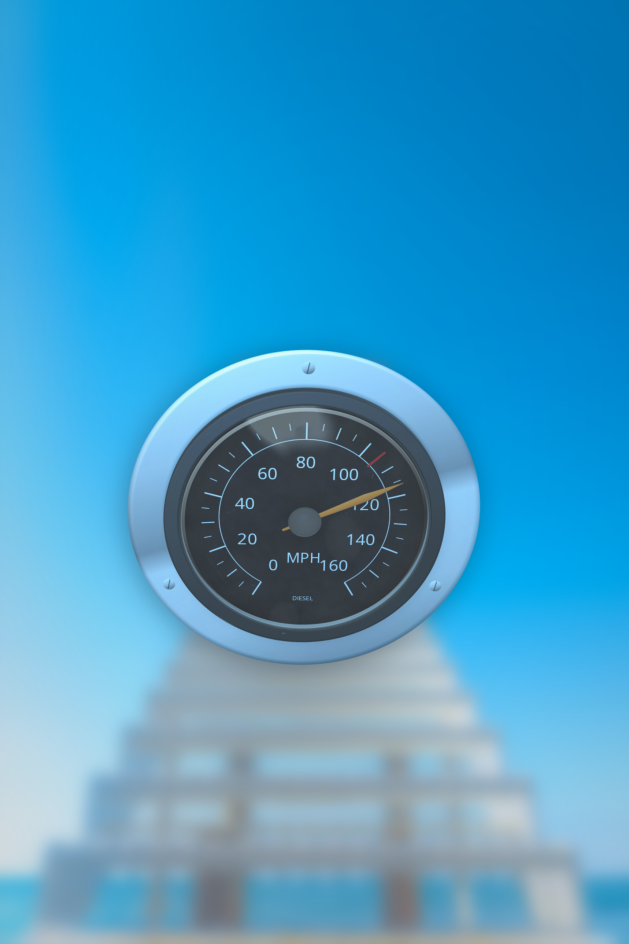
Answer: 115 mph
